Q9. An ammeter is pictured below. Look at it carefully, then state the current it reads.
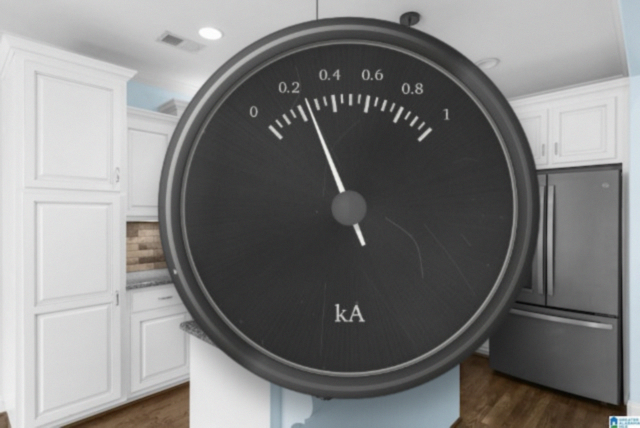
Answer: 0.25 kA
